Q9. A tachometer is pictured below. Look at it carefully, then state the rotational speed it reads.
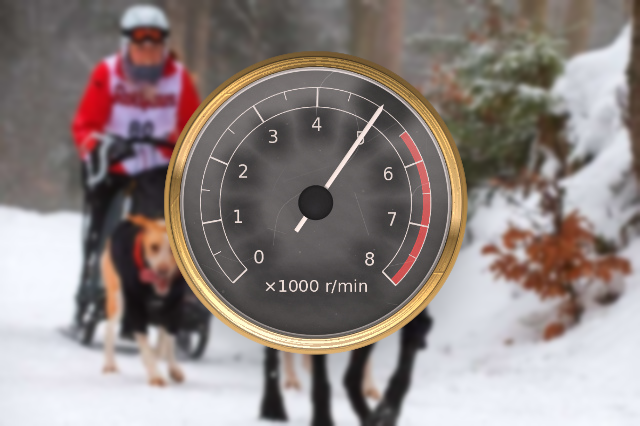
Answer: 5000 rpm
